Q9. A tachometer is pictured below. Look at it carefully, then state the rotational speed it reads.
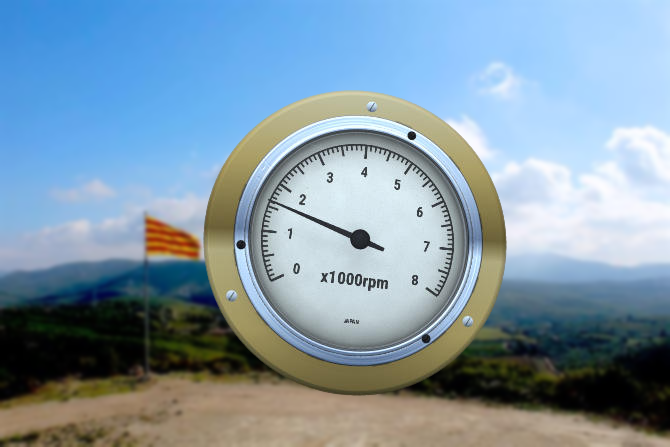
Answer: 1600 rpm
